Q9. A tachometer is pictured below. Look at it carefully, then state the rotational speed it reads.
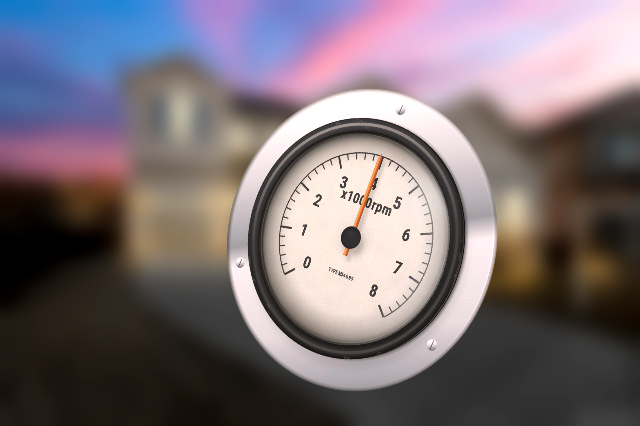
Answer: 4000 rpm
